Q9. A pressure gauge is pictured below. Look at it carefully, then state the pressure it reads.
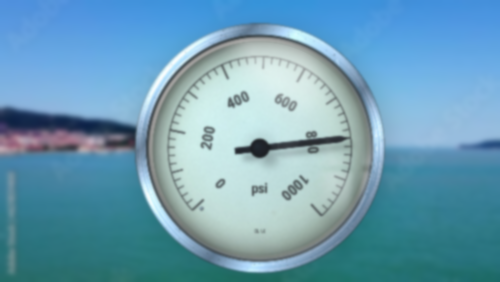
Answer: 800 psi
